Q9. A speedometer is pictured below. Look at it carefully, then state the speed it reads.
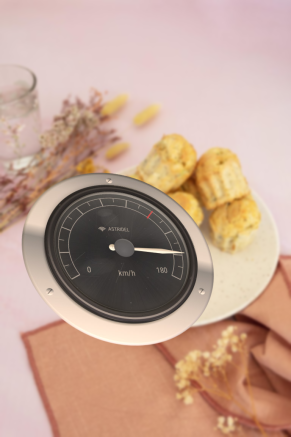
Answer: 160 km/h
